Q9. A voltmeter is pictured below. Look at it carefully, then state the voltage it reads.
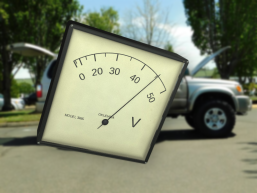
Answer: 45 V
